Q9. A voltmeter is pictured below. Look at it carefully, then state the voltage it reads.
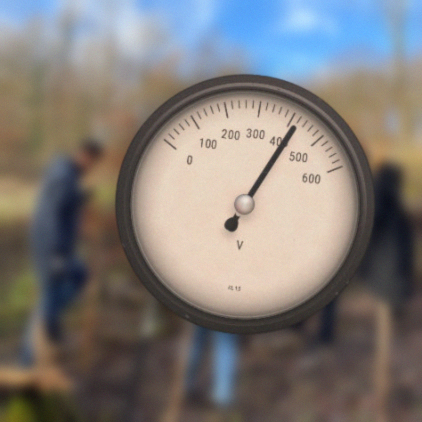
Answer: 420 V
